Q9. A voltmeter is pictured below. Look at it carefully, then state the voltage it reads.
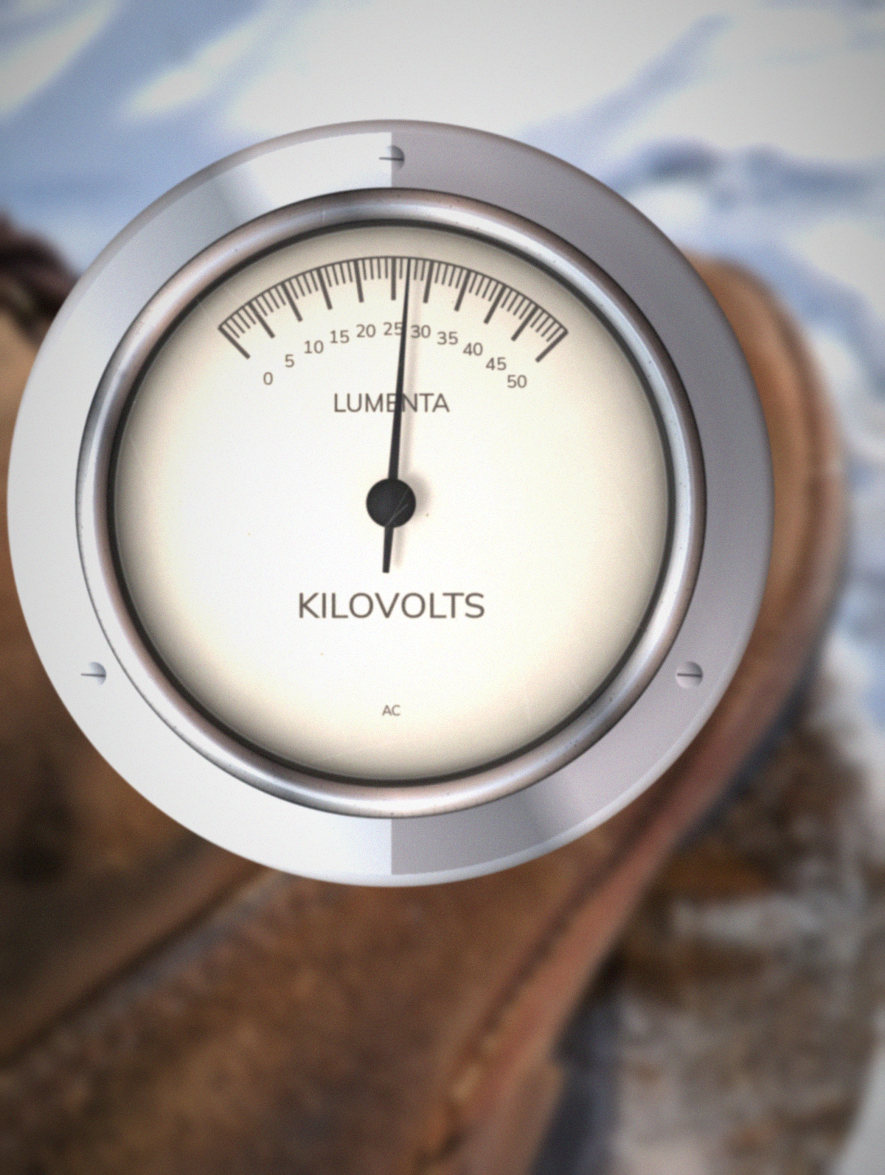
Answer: 27 kV
